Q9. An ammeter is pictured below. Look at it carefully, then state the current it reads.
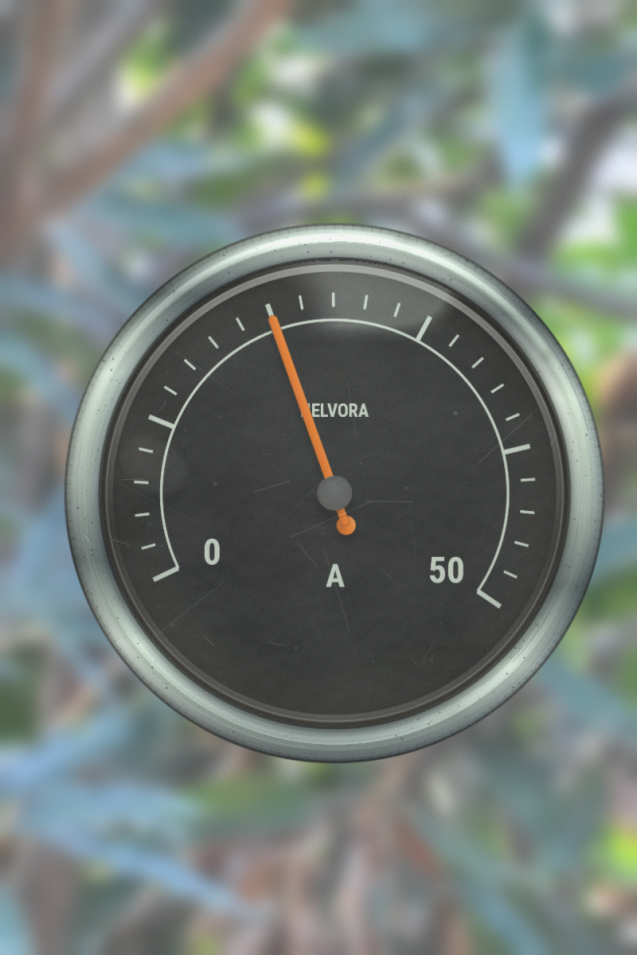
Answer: 20 A
